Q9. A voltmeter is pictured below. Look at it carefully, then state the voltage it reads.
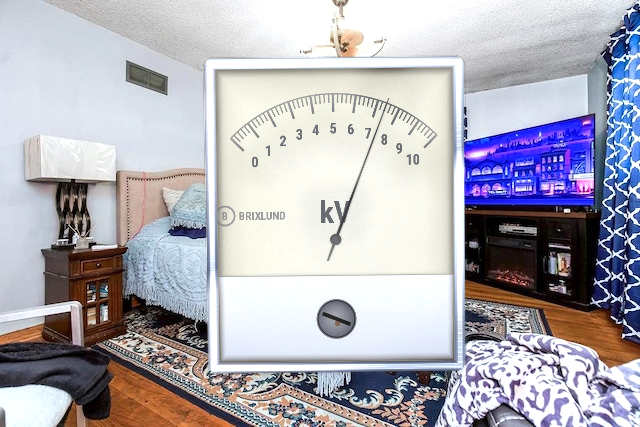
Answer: 7.4 kV
